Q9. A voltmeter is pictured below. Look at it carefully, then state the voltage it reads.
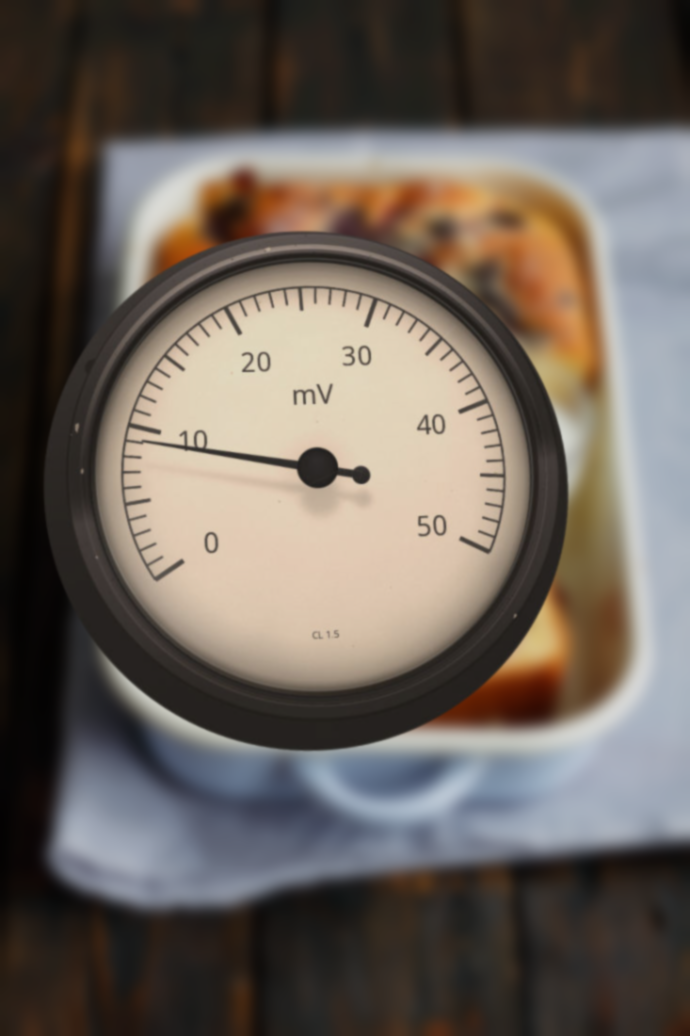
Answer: 9 mV
